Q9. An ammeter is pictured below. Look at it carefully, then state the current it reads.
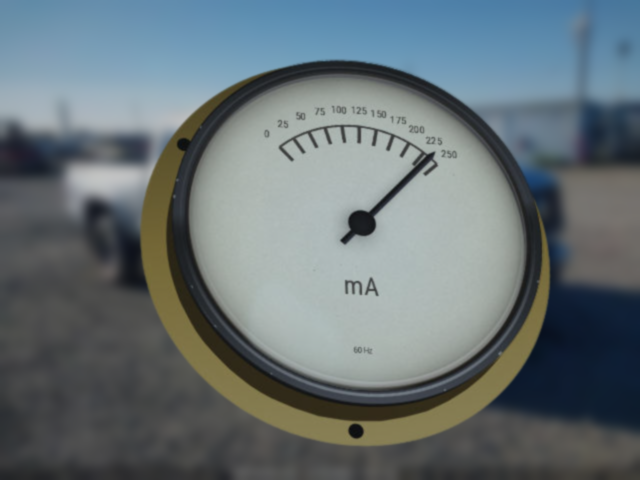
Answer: 237.5 mA
